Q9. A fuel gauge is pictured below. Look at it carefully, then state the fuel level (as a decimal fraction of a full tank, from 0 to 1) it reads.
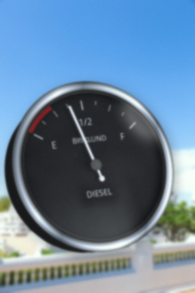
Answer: 0.375
